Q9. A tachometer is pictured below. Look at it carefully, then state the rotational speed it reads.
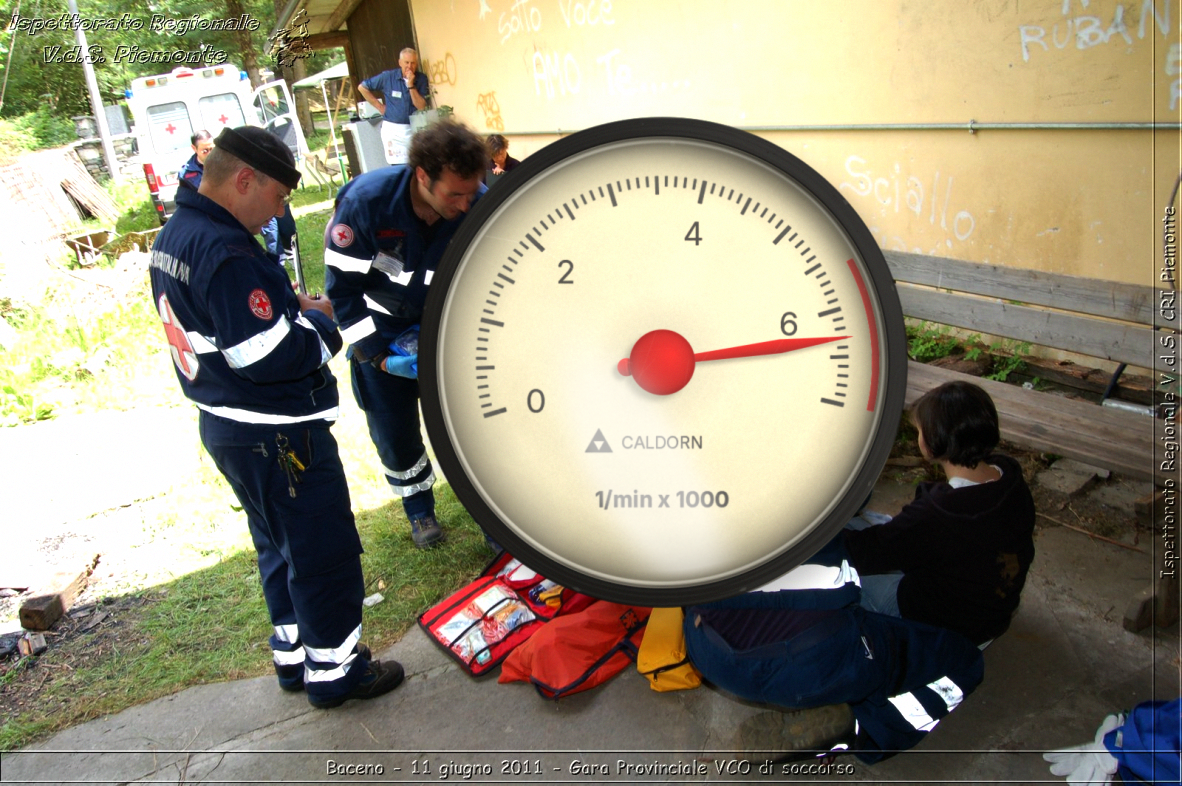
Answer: 6300 rpm
